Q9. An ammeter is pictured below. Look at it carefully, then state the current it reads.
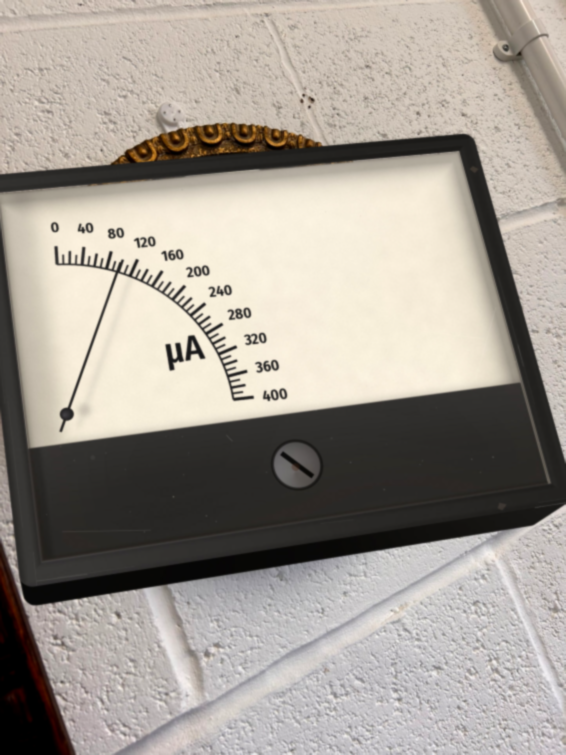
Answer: 100 µA
